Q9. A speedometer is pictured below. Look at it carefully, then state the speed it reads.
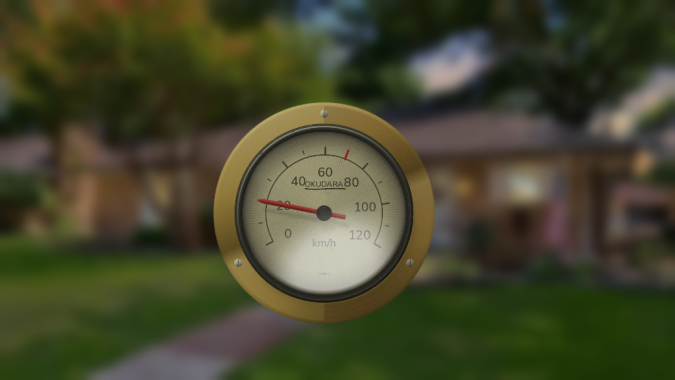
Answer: 20 km/h
